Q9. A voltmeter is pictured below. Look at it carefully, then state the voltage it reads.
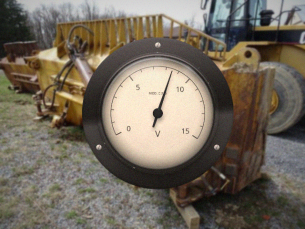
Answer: 8.5 V
